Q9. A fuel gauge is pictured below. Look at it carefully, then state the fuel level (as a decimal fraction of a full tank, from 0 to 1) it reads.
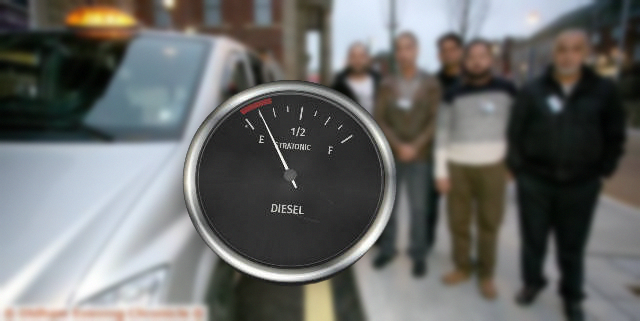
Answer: 0.125
